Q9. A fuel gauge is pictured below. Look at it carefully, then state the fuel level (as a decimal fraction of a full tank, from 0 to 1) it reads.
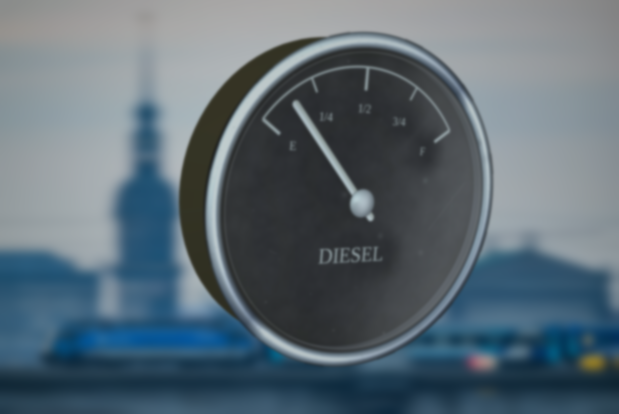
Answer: 0.125
